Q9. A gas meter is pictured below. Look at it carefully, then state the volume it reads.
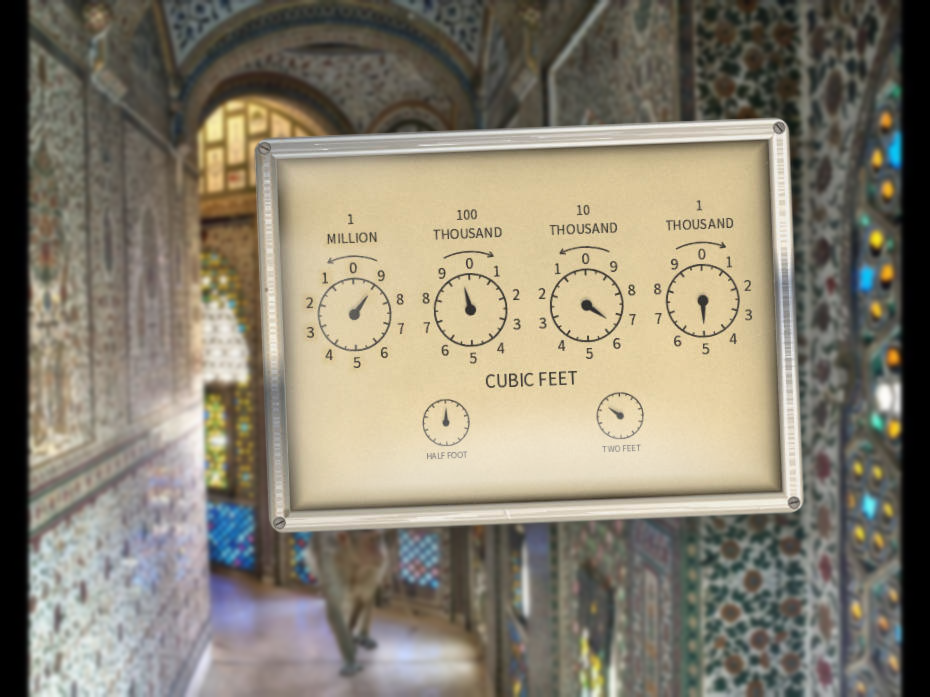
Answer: 896500 ft³
